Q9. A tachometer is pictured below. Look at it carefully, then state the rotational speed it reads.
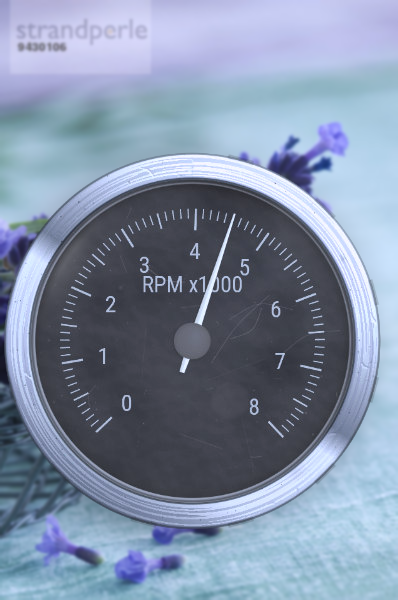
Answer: 4500 rpm
